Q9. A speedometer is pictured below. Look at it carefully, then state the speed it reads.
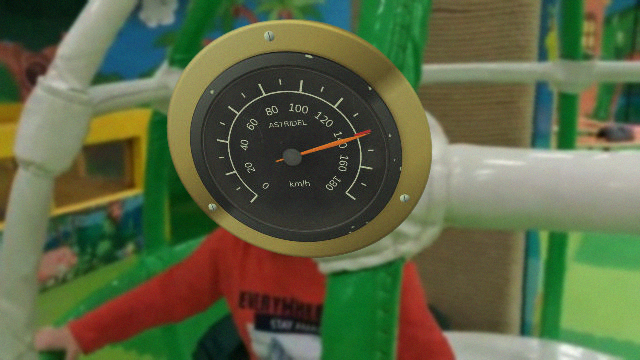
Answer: 140 km/h
